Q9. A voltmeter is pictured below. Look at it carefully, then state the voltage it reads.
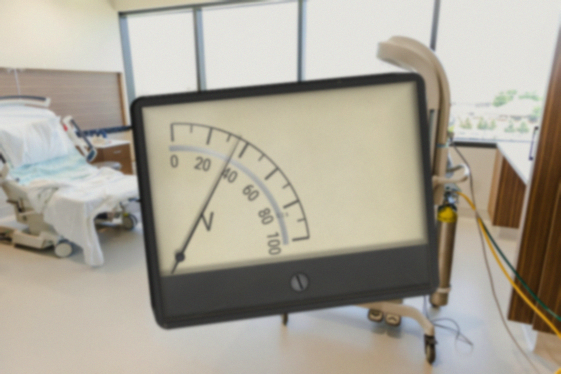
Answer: 35 V
